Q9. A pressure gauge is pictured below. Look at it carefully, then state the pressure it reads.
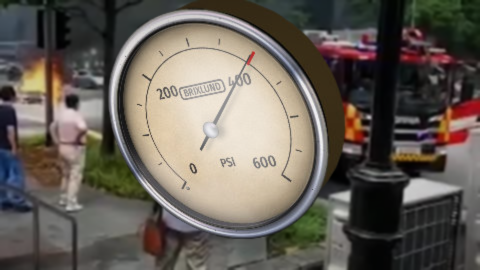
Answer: 400 psi
